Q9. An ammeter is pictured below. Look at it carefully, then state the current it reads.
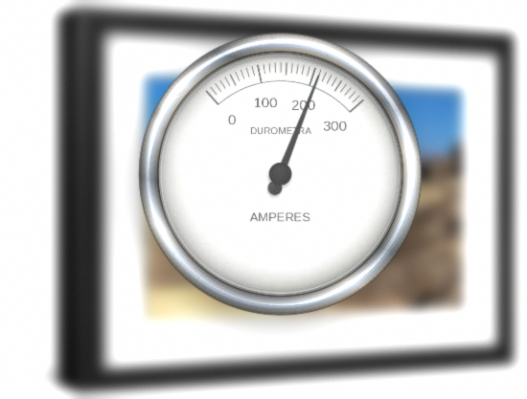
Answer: 210 A
